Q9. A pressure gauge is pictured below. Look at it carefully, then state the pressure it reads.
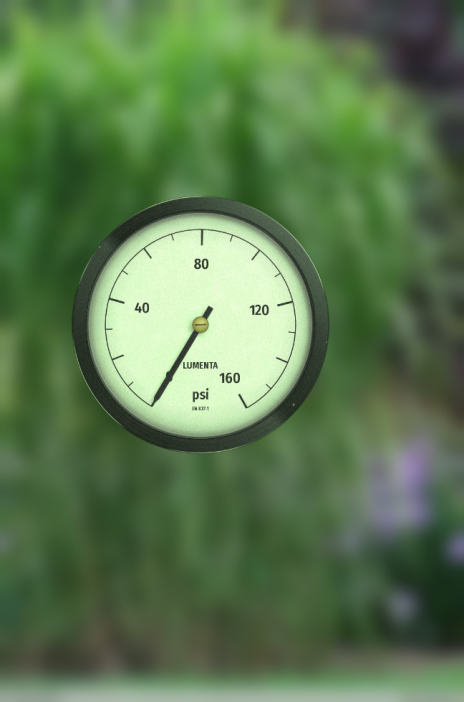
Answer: 0 psi
